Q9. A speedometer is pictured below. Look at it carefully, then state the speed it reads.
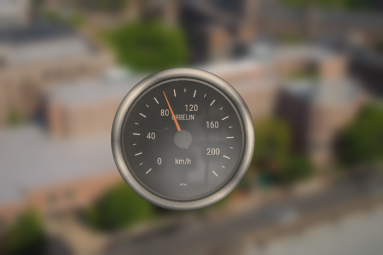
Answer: 90 km/h
